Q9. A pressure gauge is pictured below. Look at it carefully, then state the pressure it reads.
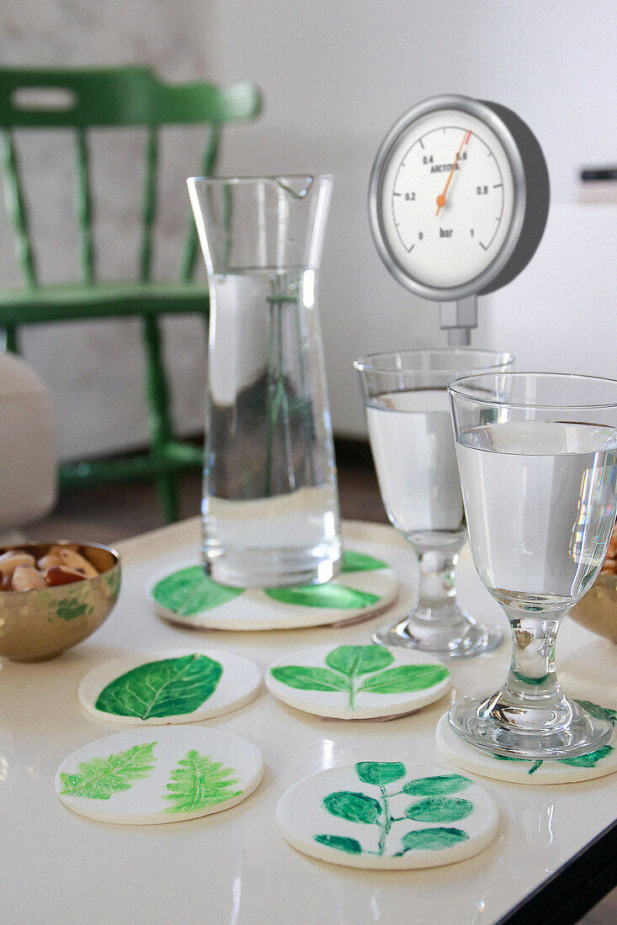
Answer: 0.6 bar
